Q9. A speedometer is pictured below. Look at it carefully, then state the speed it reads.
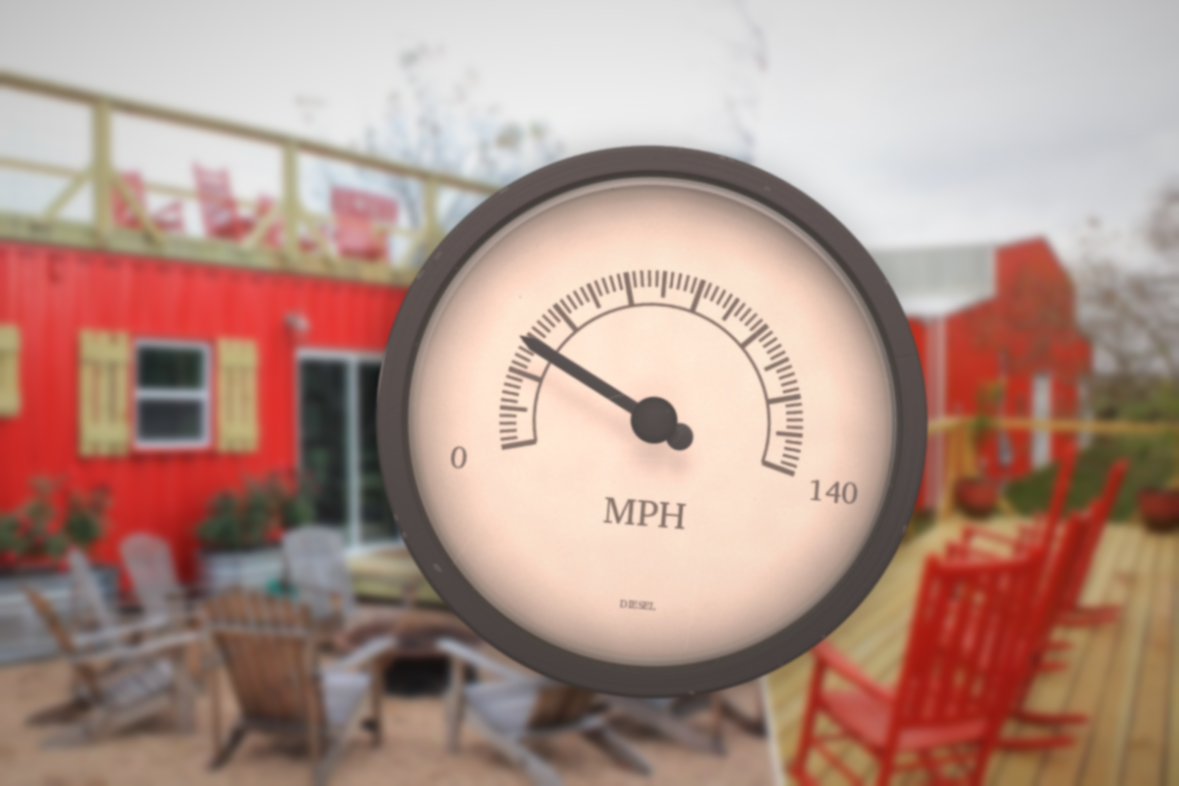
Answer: 28 mph
